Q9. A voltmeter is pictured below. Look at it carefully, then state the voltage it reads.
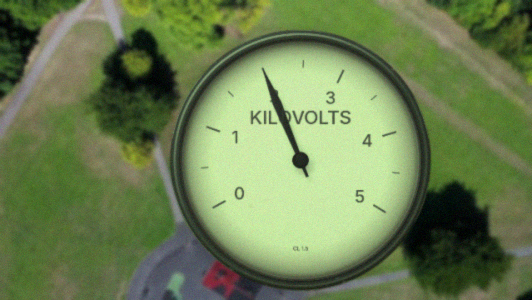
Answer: 2 kV
